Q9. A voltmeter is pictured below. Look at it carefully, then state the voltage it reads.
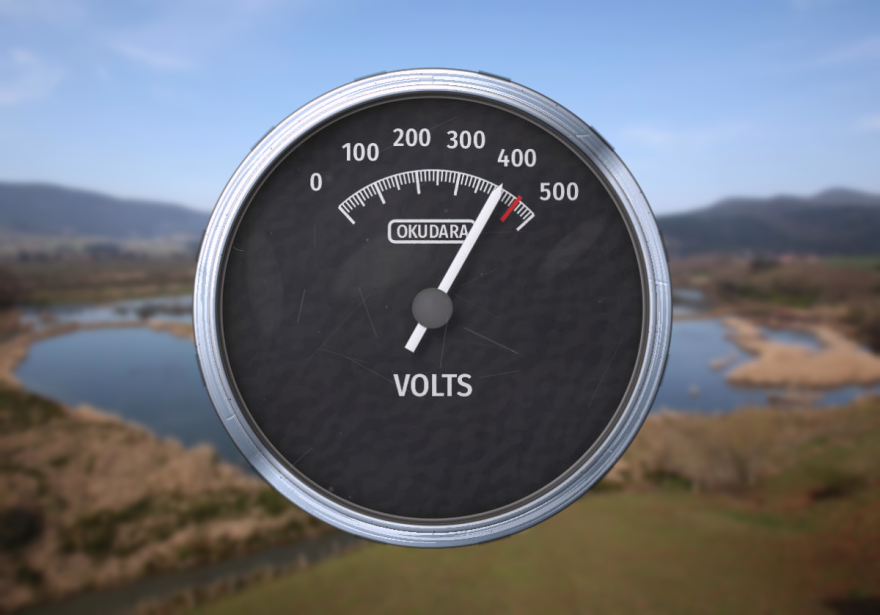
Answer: 400 V
